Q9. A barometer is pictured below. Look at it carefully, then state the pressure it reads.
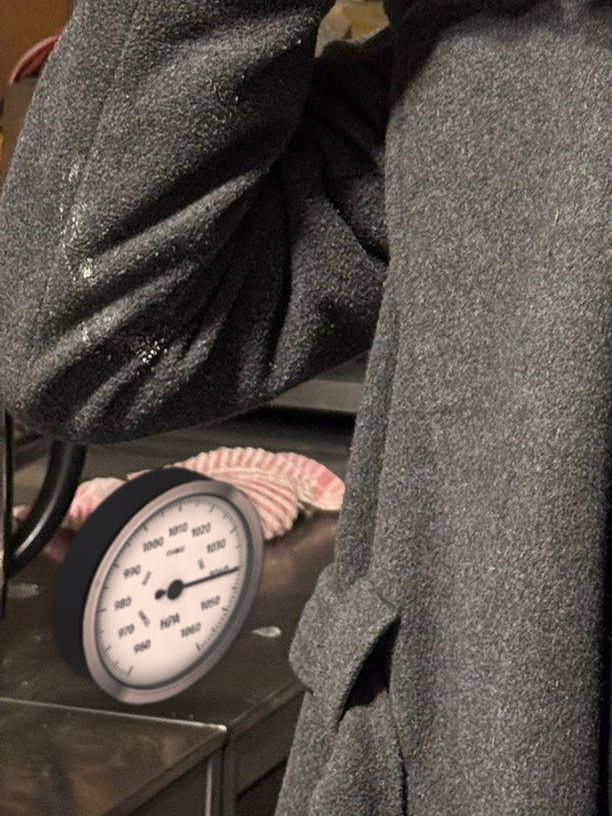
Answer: 1040 hPa
